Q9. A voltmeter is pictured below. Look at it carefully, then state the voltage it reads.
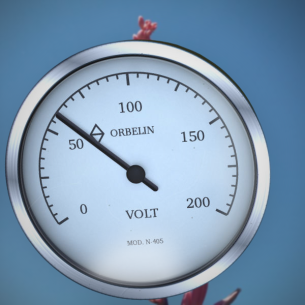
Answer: 60 V
